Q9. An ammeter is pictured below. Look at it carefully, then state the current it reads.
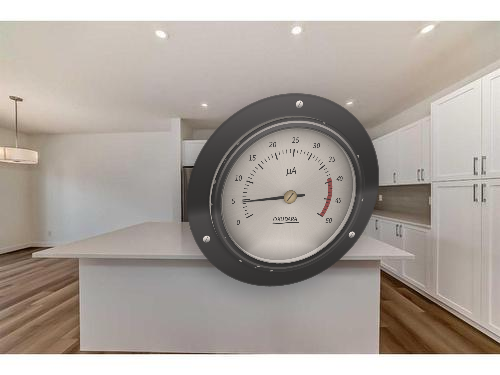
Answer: 5 µA
